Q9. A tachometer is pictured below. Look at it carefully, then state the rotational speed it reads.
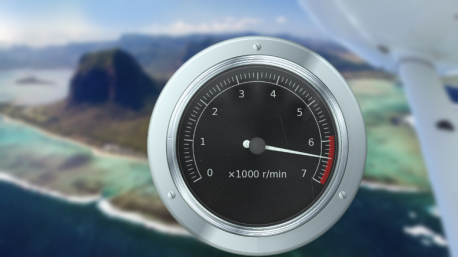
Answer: 6400 rpm
